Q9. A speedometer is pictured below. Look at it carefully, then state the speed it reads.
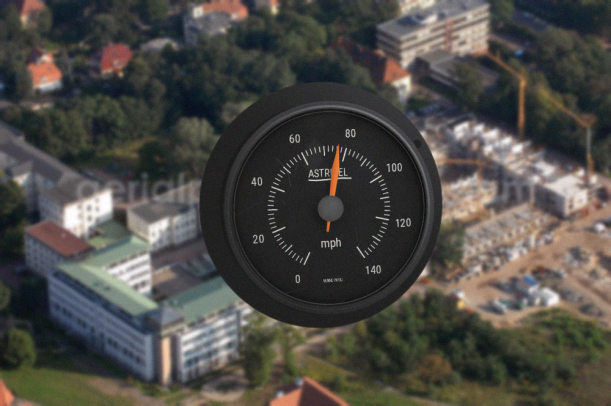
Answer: 76 mph
